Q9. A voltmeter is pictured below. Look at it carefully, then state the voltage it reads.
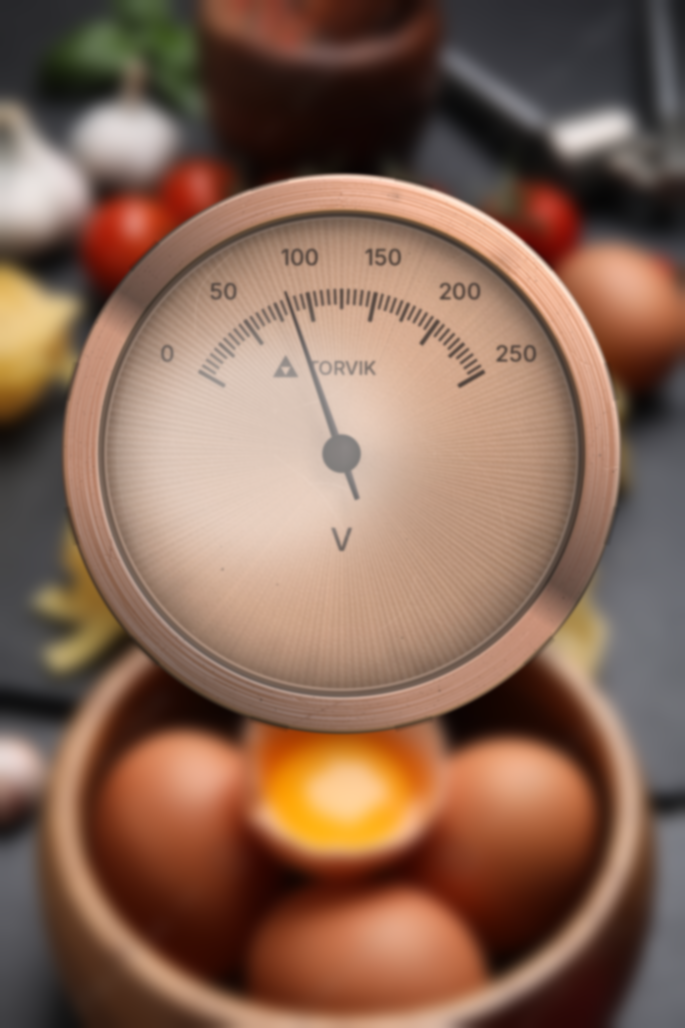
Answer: 85 V
